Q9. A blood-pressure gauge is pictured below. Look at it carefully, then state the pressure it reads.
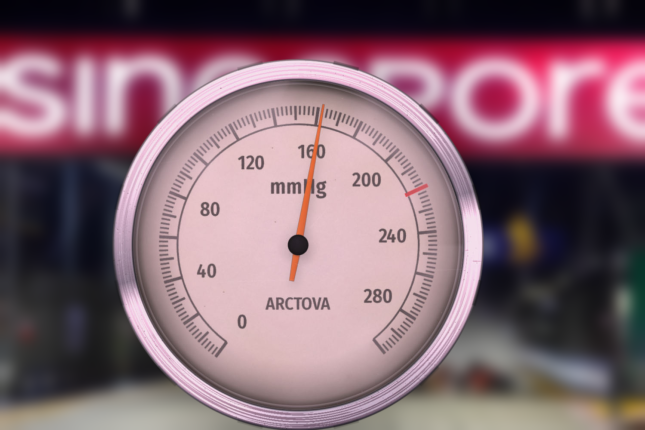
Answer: 162 mmHg
